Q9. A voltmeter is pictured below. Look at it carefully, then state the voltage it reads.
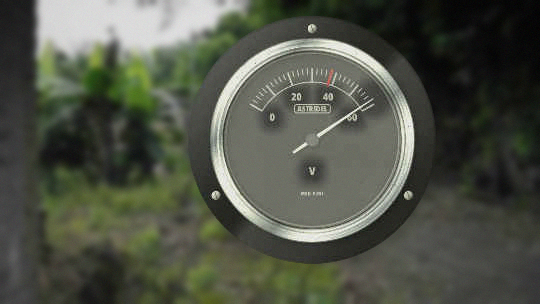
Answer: 58 V
